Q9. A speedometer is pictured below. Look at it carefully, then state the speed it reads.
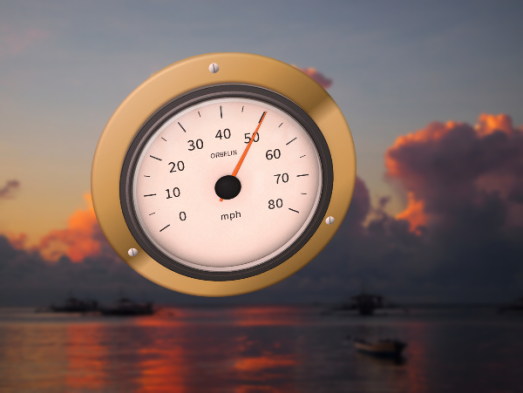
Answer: 50 mph
